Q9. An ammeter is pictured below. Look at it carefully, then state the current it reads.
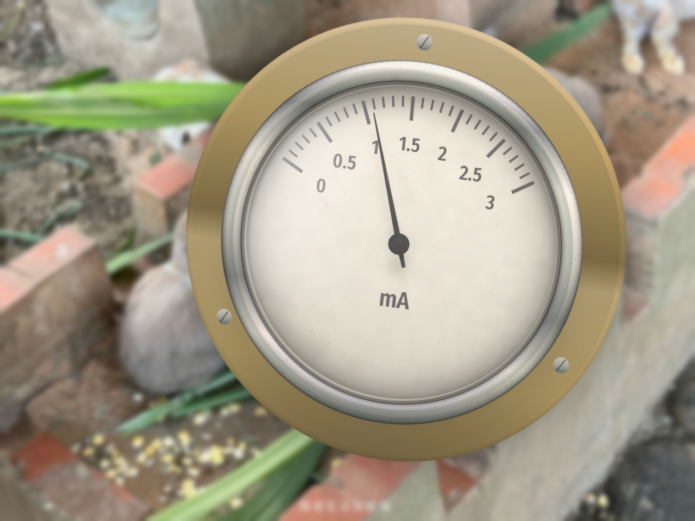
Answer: 1.1 mA
